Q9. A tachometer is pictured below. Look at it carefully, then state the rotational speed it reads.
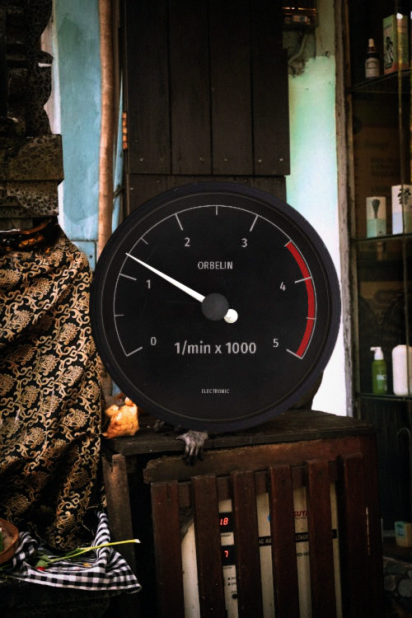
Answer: 1250 rpm
